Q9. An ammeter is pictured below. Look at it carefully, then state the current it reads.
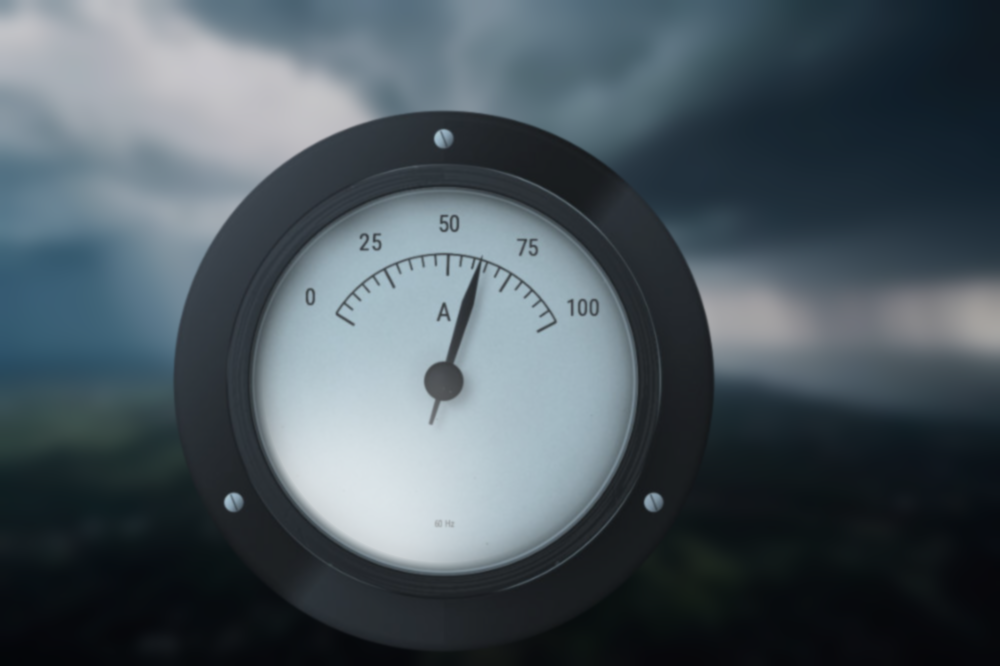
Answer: 62.5 A
